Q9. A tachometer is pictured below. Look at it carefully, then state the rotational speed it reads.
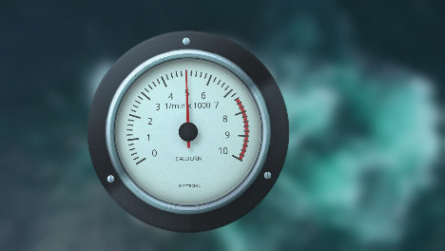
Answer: 5000 rpm
